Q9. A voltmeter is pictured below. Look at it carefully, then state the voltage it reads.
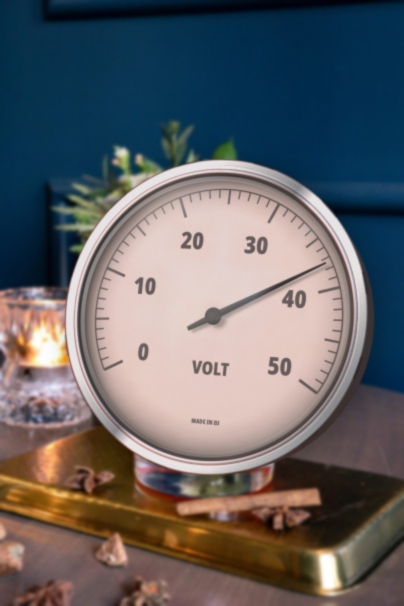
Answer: 37.5 V
